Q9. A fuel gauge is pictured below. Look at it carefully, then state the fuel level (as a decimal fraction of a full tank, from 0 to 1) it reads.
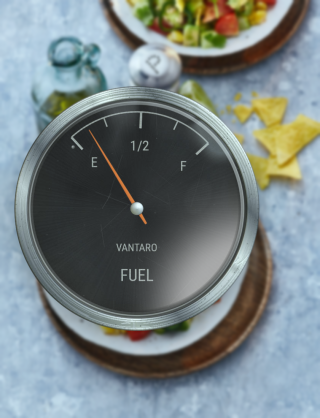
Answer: 0.125
